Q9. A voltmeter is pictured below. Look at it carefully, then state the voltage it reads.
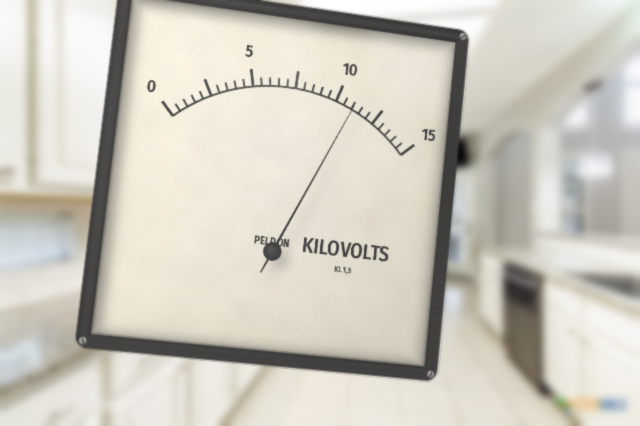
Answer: 11 kV
